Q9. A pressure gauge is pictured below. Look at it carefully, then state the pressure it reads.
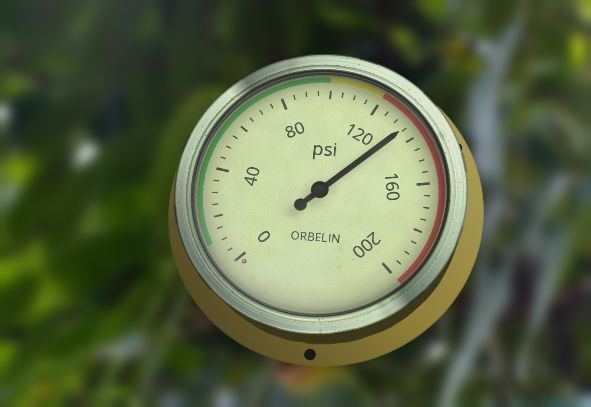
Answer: 135 psi
